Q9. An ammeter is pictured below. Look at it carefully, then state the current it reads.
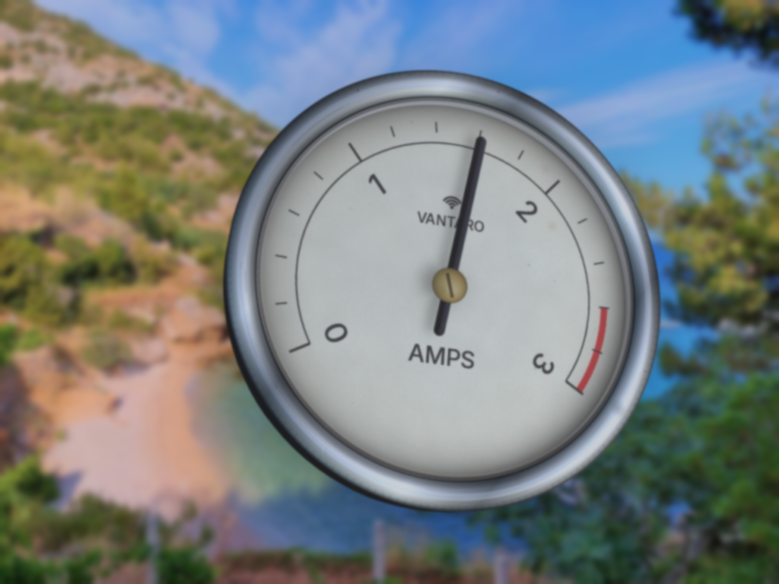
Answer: 1.6 A
